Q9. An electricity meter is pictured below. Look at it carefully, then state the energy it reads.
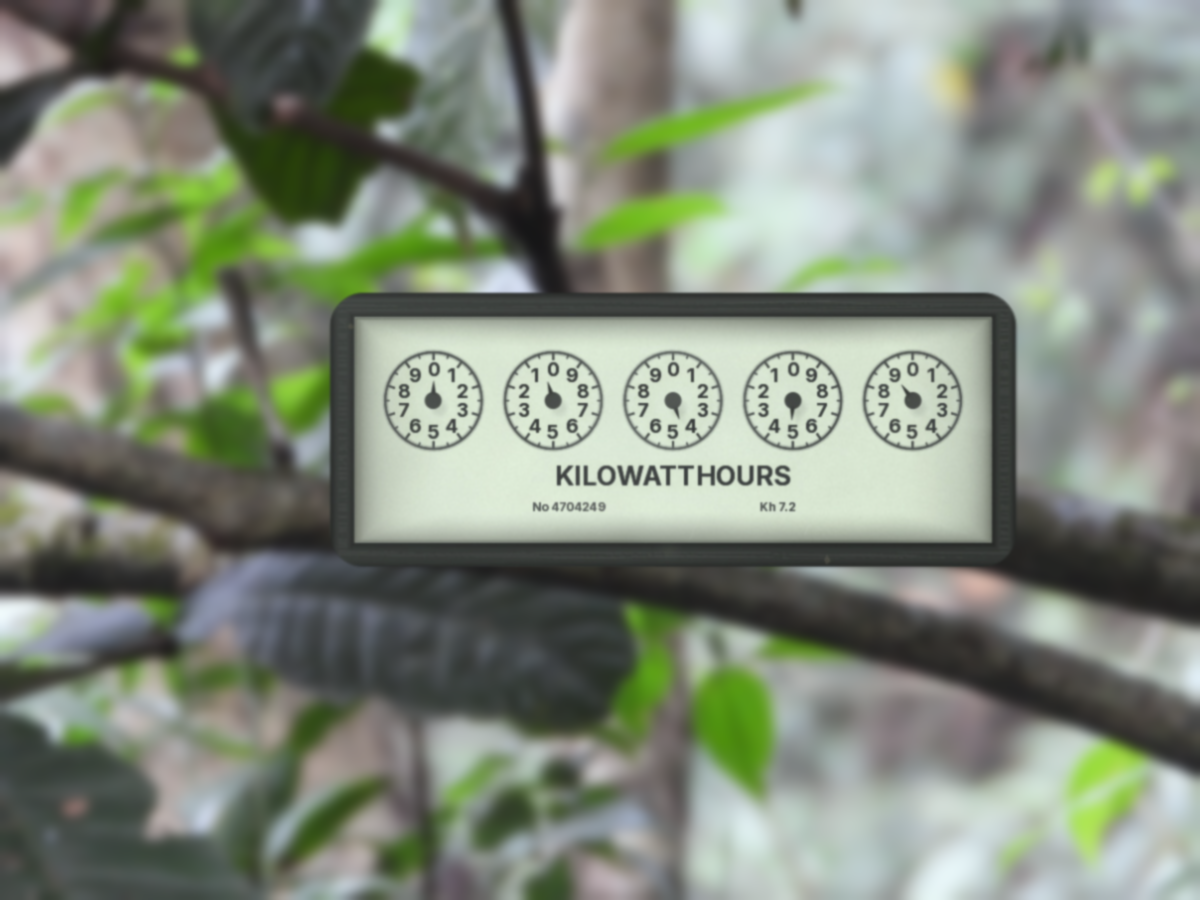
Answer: 449 kWh
